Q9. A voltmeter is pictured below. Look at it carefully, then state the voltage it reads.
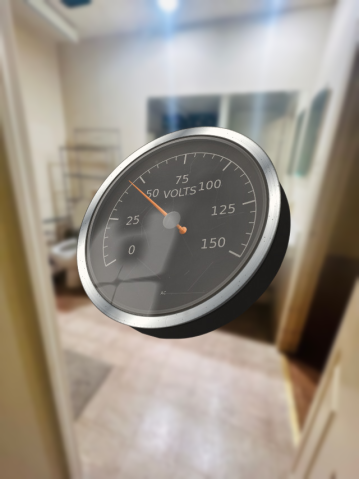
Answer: 45 V
